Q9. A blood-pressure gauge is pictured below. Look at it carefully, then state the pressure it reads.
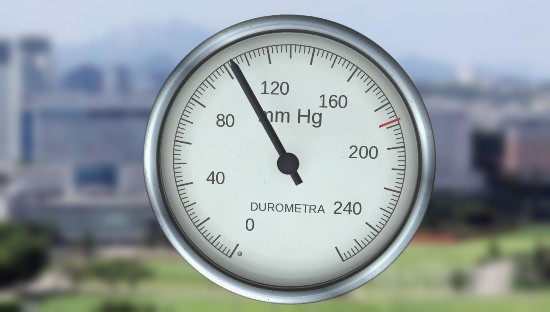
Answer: 104 mmHg
